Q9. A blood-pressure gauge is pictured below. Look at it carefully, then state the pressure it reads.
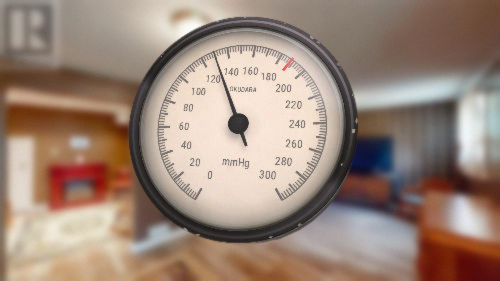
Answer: 130 mmHg
